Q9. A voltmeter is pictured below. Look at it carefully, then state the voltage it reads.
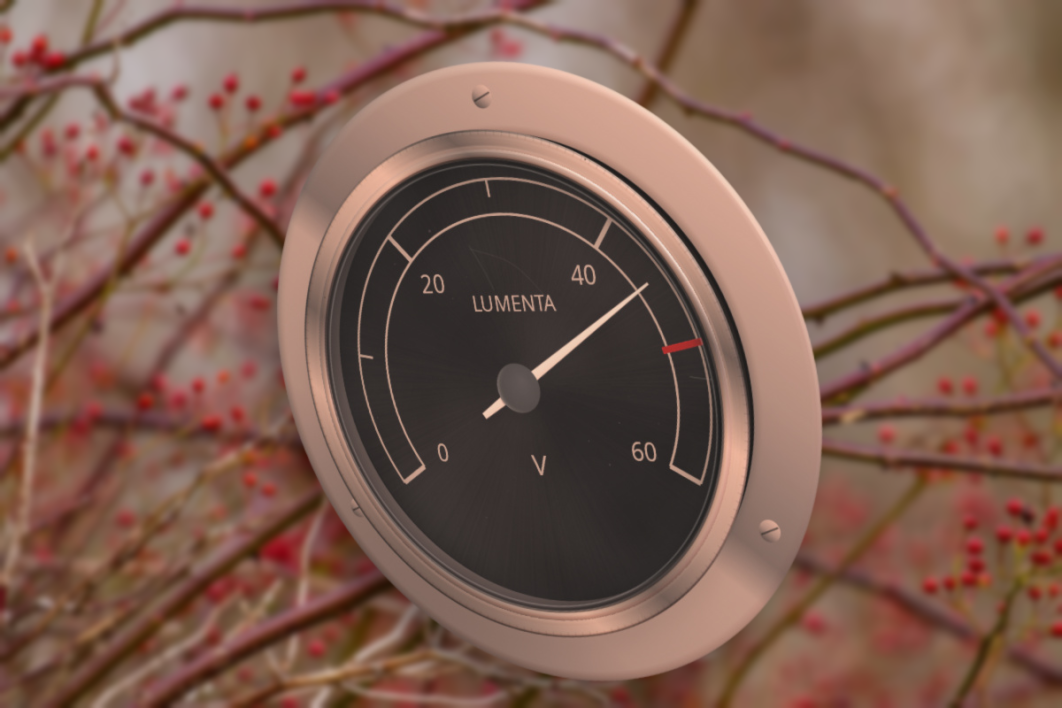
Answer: 45 V
